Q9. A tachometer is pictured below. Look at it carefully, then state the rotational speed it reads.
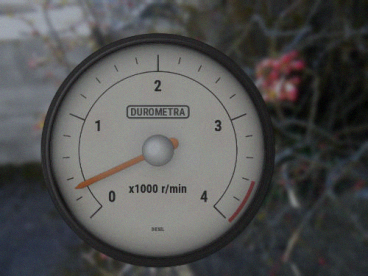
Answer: 300 rpm
